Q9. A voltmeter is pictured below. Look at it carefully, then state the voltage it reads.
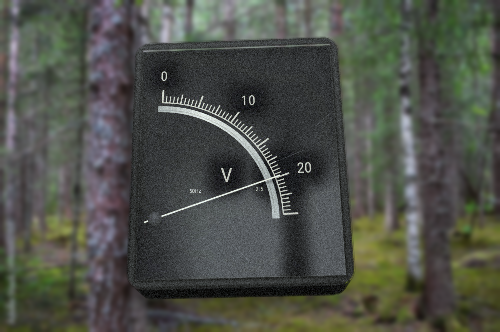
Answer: 20 V
